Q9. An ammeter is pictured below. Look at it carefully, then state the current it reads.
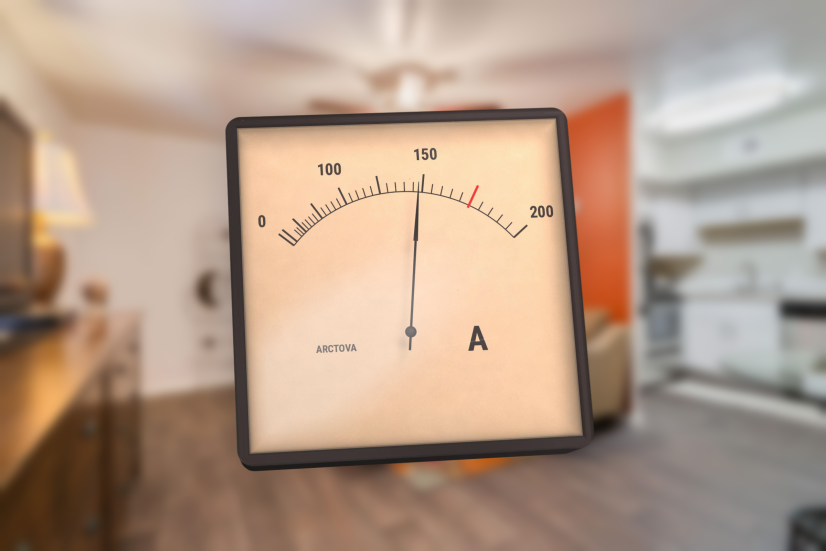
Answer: 147.5 A
